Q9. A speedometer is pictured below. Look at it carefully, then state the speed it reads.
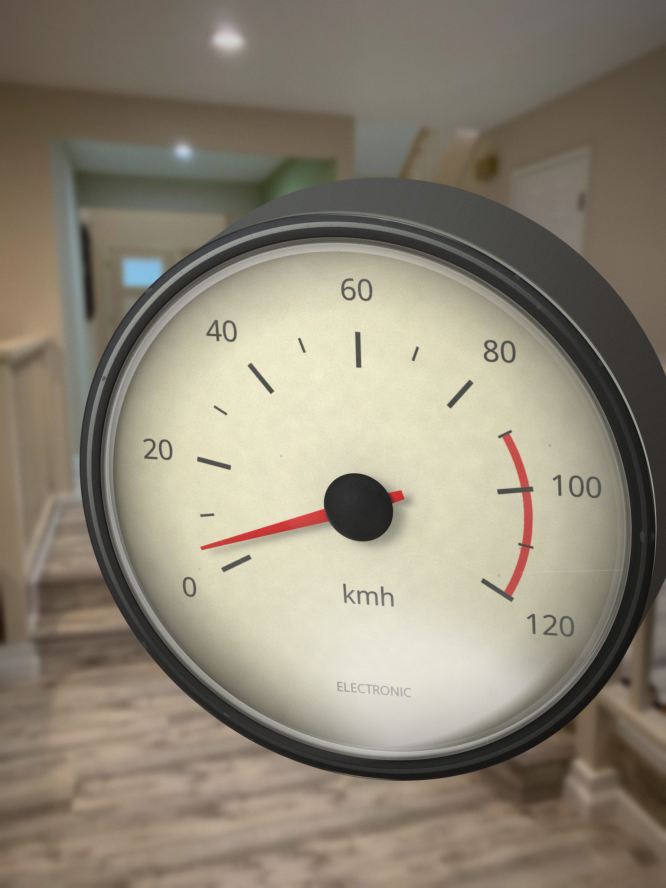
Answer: 5 km/h
